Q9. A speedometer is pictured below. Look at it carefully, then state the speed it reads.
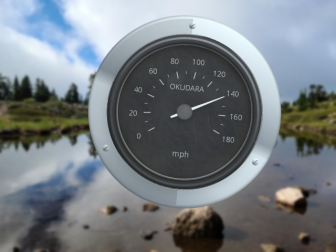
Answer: 140 mph
